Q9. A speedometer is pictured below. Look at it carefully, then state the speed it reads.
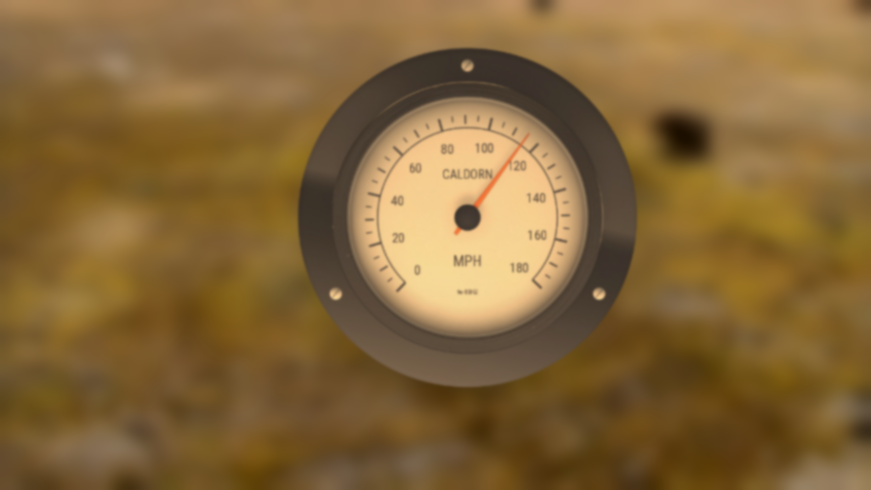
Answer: 115 mph
